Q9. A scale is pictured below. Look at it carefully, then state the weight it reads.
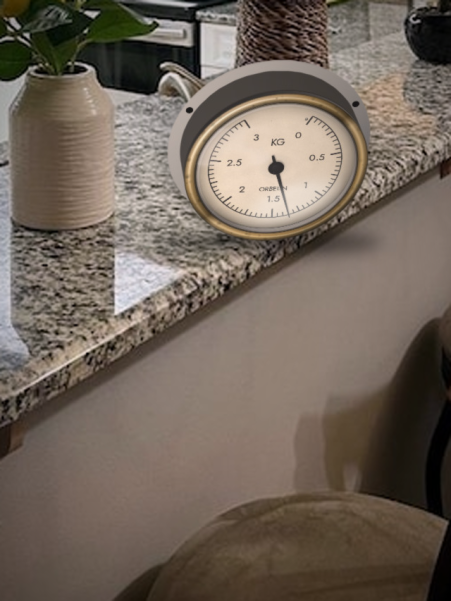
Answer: 1.35 kg
